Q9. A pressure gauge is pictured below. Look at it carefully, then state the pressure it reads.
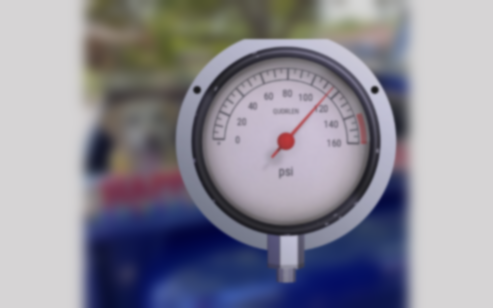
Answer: 115 psi
